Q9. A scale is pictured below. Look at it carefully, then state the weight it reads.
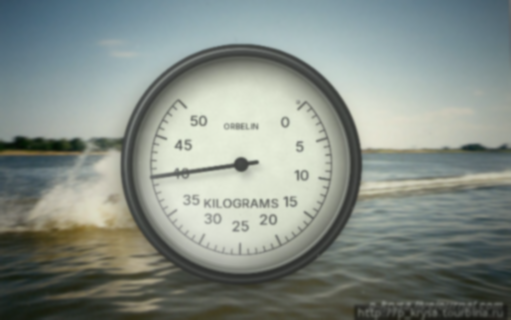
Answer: 40 kg
